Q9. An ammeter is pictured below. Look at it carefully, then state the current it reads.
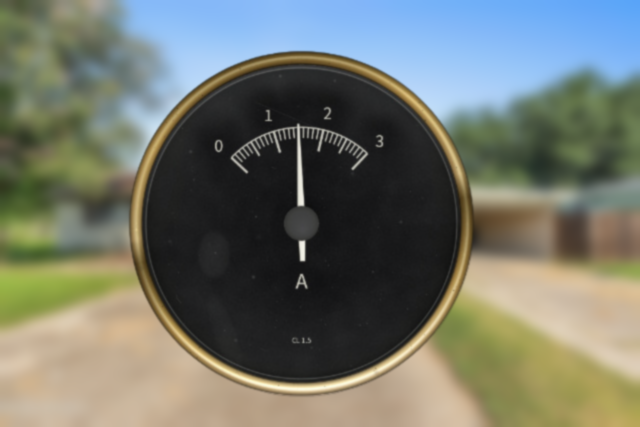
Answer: 1.5 A
